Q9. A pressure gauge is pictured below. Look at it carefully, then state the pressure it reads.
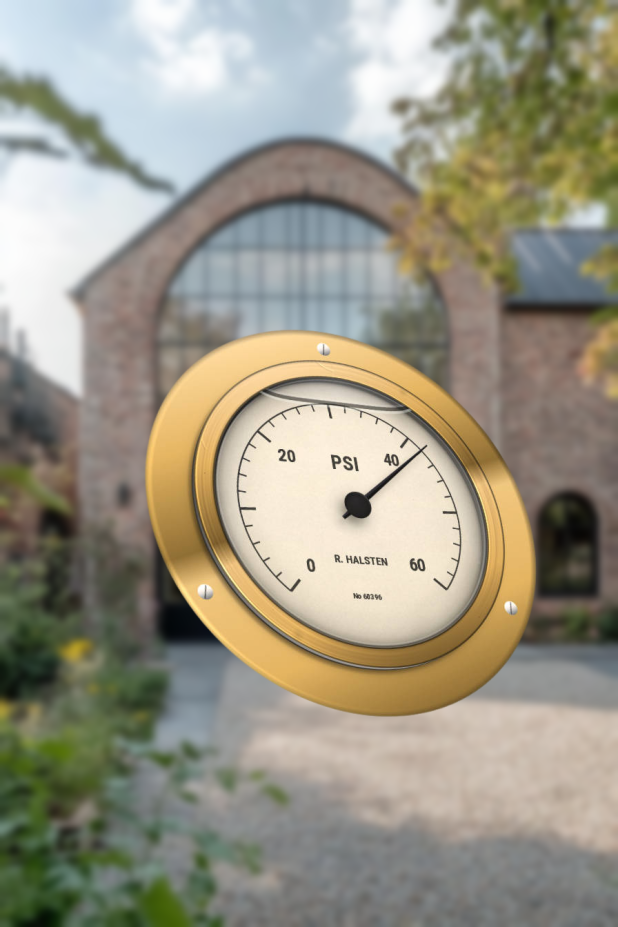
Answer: 42 psi
